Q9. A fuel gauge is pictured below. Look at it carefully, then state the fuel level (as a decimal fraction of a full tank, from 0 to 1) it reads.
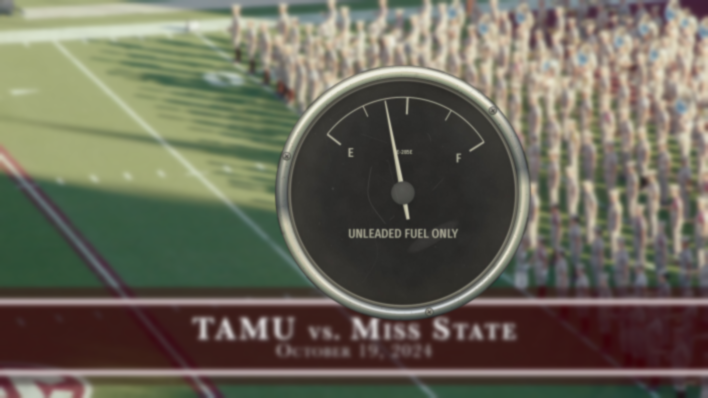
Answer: 0.375
